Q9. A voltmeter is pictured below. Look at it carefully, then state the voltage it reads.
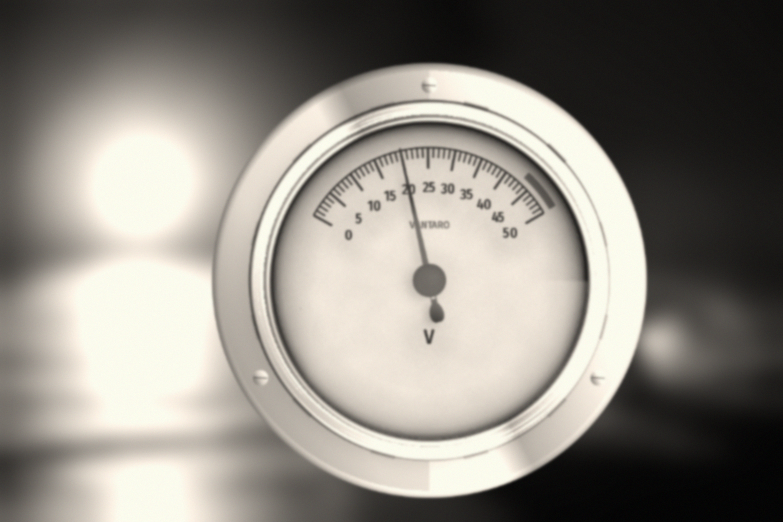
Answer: 20 V
